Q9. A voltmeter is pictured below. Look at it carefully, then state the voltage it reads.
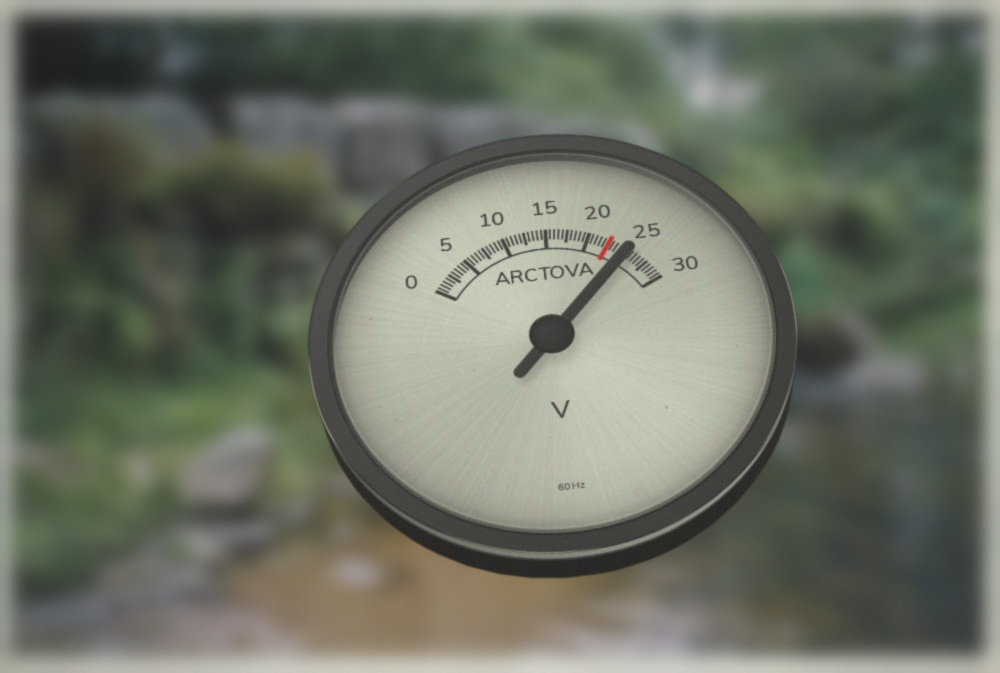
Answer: 25 V
